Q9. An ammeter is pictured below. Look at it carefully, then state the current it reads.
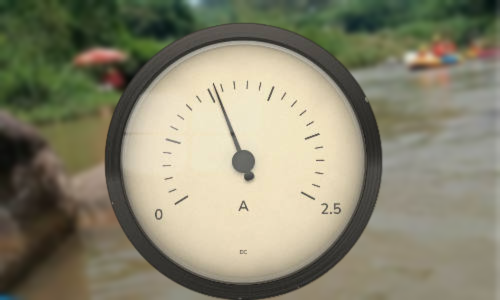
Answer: 1.05 A
